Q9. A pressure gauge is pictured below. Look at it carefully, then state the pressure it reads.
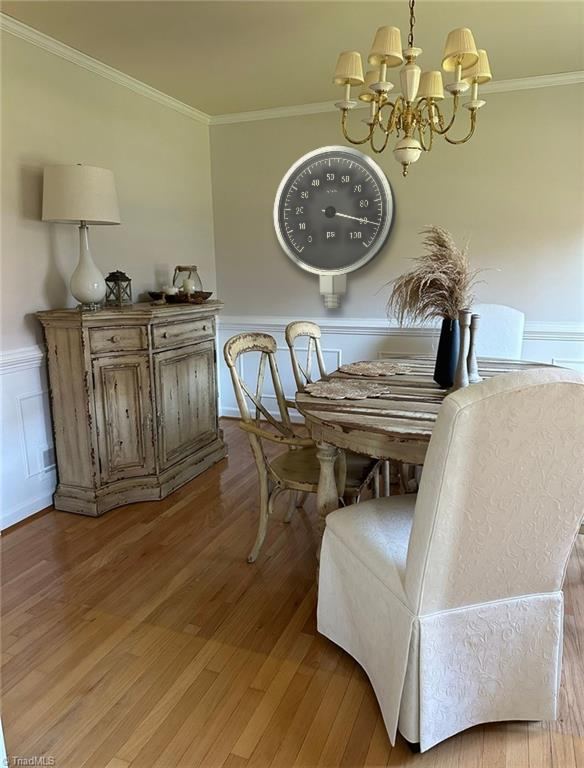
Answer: 90 psi
